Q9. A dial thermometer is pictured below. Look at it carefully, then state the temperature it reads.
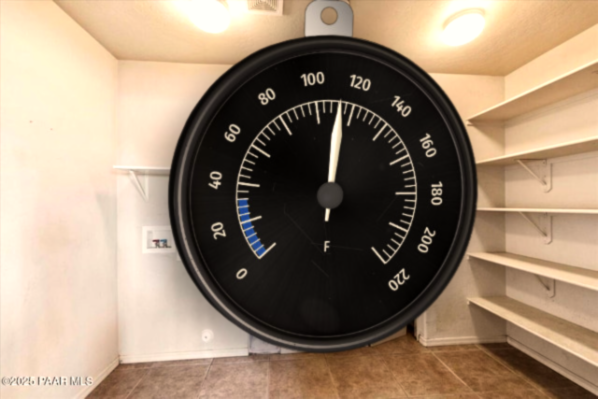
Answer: 112 °F
